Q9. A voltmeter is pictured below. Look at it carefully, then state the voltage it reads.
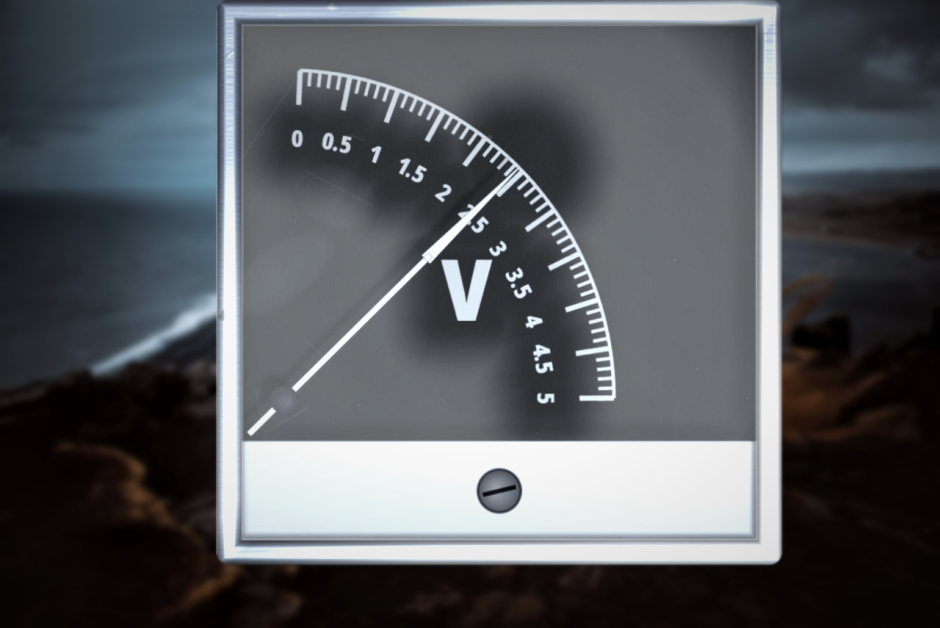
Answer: 2.45 V
